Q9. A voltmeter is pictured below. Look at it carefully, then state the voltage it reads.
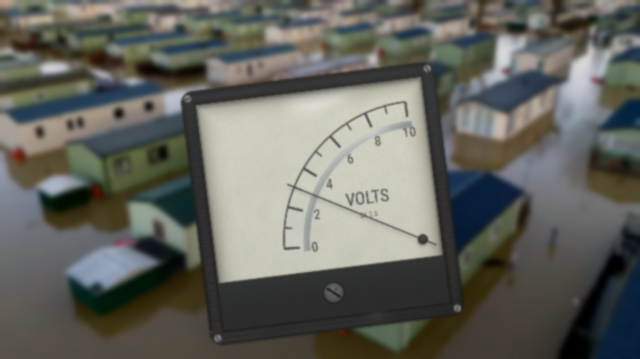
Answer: 3 V
